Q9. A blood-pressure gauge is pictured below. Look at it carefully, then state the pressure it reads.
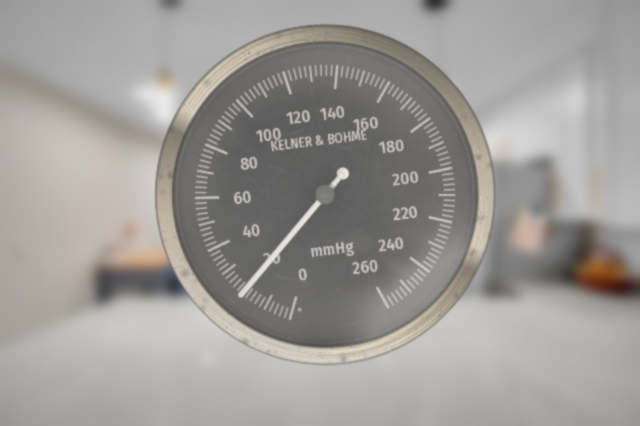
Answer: 20 mmHg
